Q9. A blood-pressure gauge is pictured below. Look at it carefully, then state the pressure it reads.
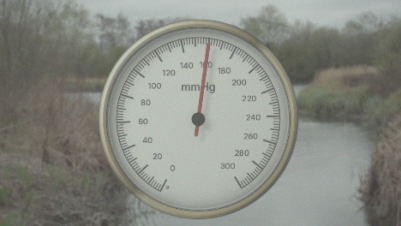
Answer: 160 mmHg
